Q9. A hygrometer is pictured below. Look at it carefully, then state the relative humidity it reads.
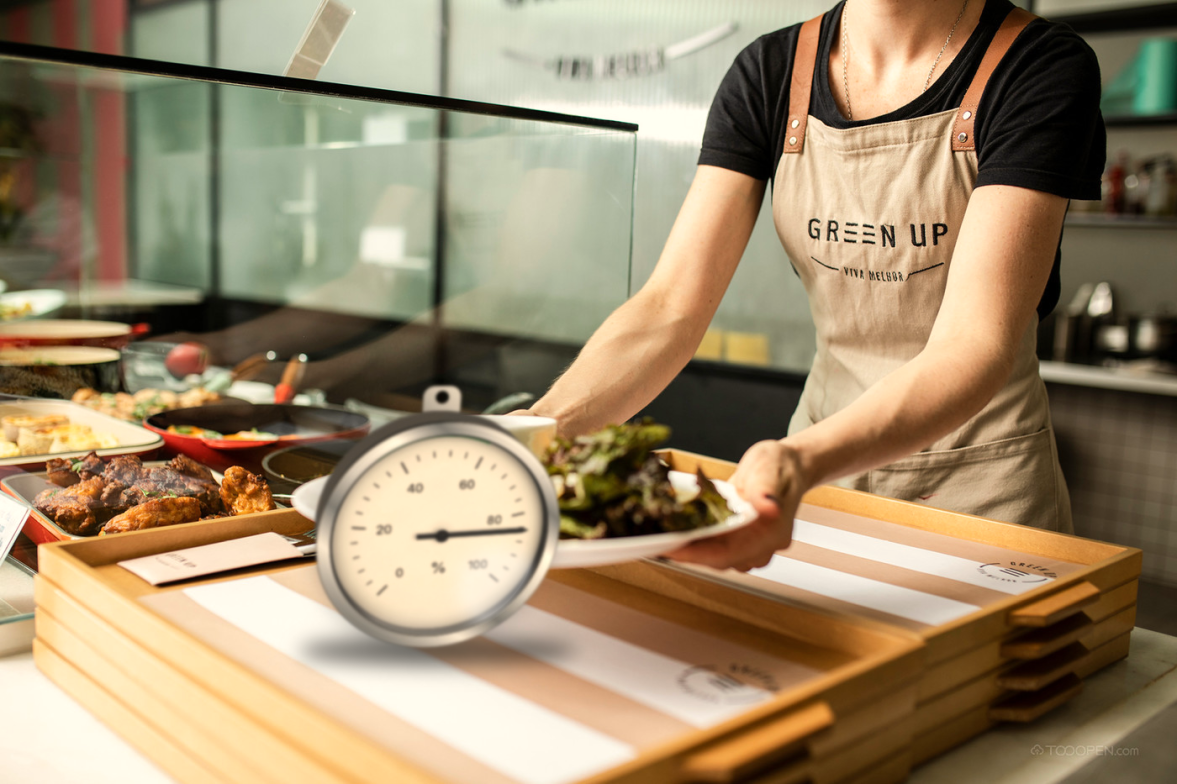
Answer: 84 %
